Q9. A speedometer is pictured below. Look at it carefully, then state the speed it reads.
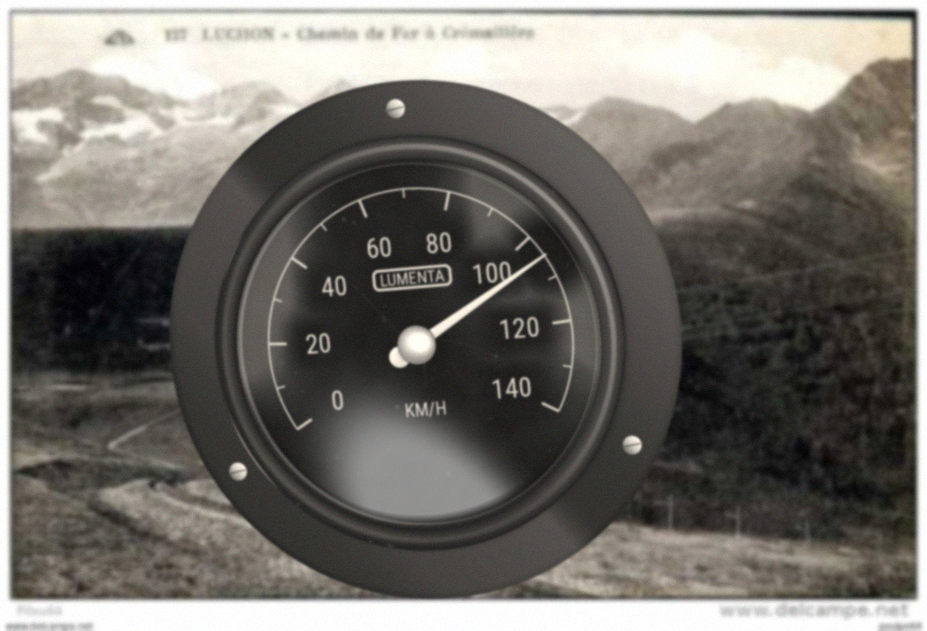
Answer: 105 km/h
